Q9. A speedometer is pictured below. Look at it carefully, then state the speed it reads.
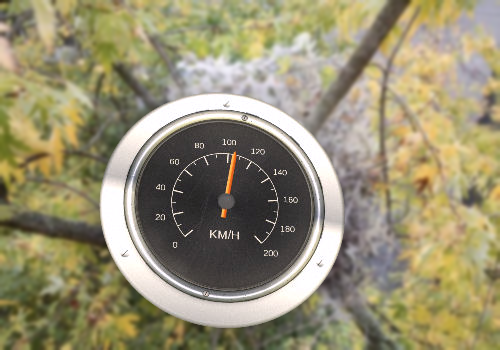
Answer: 105 km/h
